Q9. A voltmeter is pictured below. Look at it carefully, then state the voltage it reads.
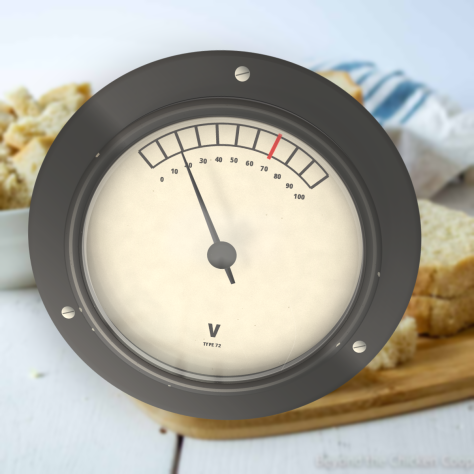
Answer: 20 V
